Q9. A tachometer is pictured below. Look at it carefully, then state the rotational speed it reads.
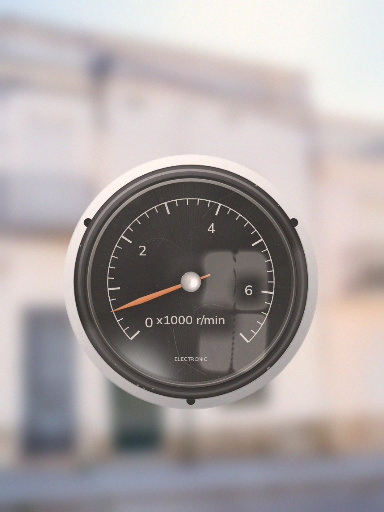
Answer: 600 rpm
